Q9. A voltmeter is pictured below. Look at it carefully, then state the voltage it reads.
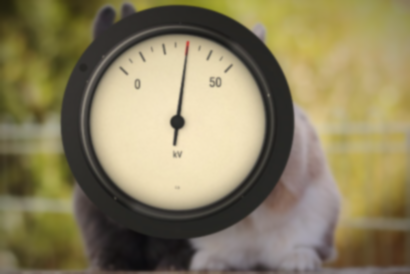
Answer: 30 kV
